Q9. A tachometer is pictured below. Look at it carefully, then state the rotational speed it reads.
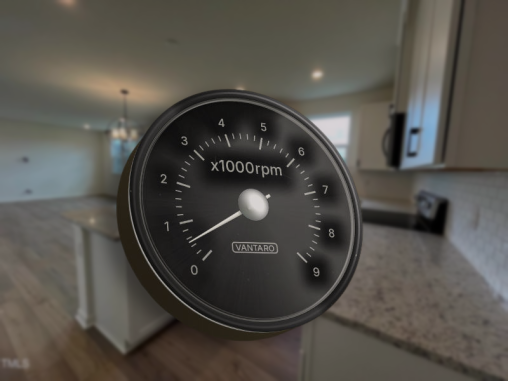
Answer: 500 rpm
